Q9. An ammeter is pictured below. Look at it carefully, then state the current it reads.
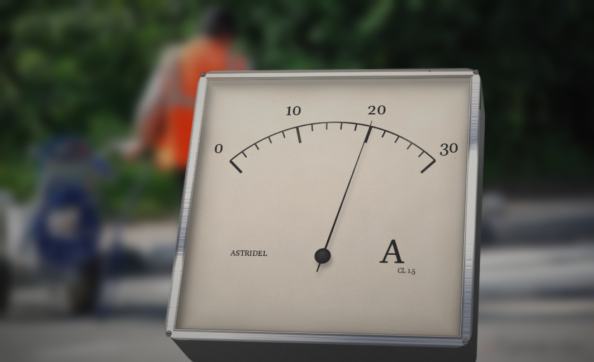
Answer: 20 A
